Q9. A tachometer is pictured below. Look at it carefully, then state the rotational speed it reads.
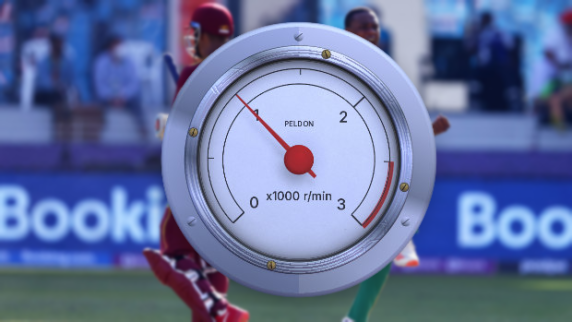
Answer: 1000 rpm
